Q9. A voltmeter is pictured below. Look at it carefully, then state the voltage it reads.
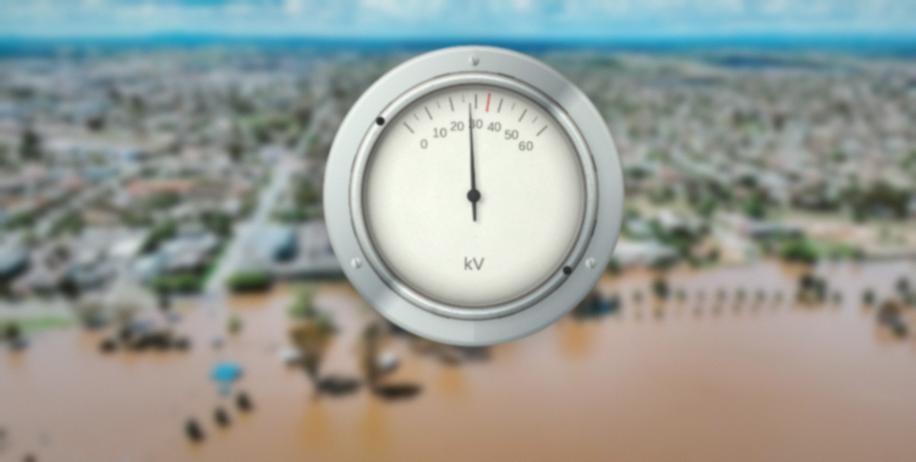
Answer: 27.5 kV
